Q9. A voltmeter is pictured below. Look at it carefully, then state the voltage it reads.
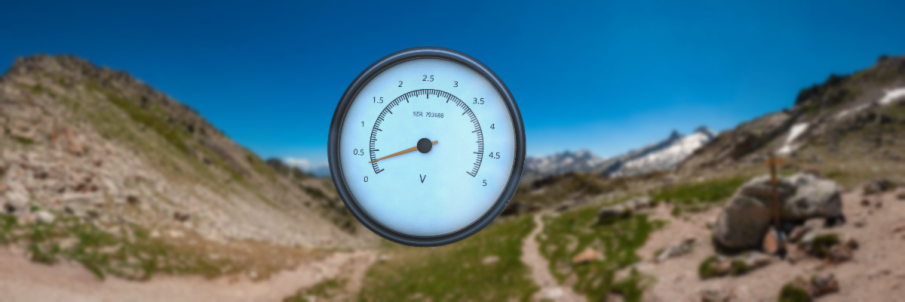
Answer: 0.25 V
